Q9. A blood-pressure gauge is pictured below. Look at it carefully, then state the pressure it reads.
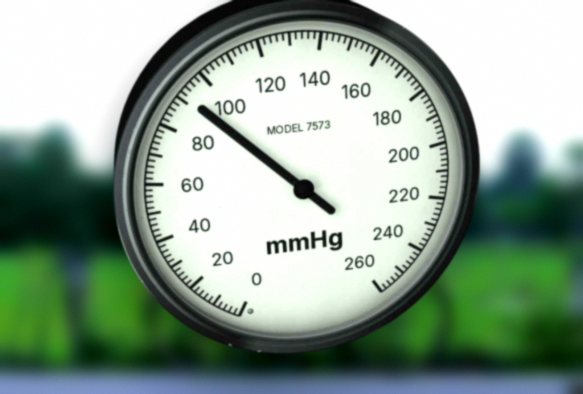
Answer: 92 mmHg
